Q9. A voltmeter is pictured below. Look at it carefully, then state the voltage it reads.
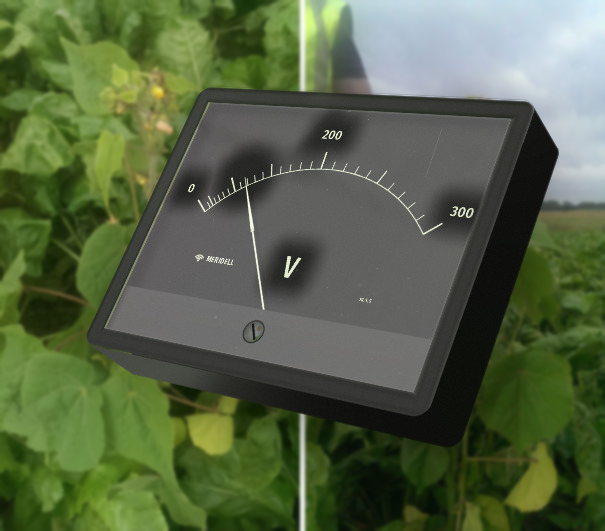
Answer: 120 V
